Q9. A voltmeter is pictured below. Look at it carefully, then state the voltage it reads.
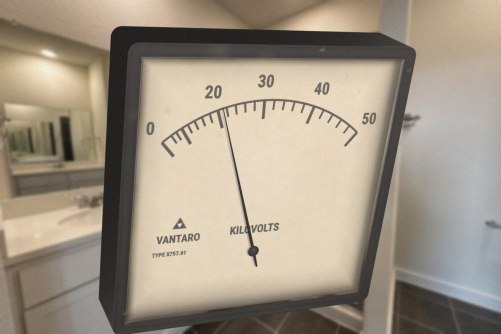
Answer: 21 kV
